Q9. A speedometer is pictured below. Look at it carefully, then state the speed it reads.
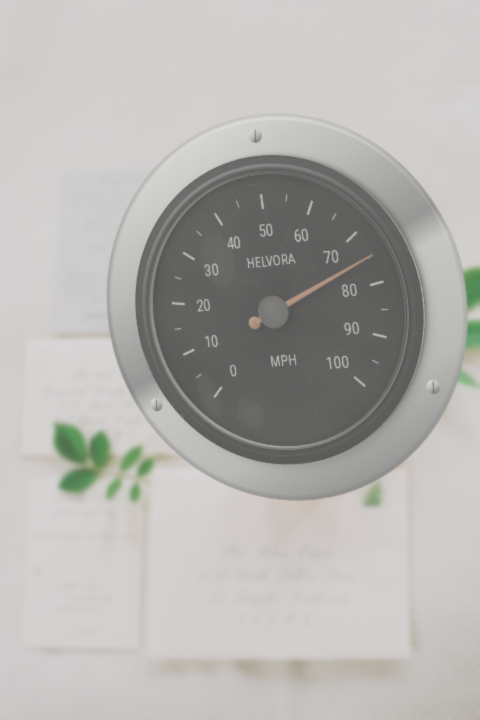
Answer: 75 mph
